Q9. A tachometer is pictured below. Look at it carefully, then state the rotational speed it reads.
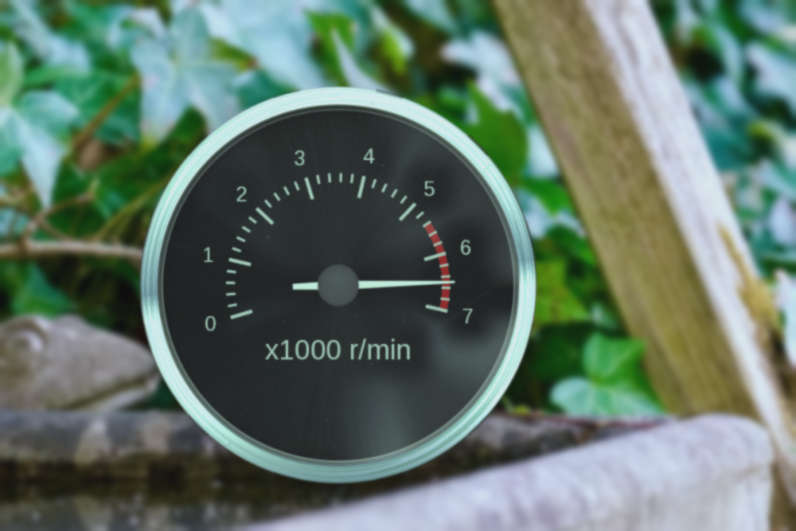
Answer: 6500 rpm
